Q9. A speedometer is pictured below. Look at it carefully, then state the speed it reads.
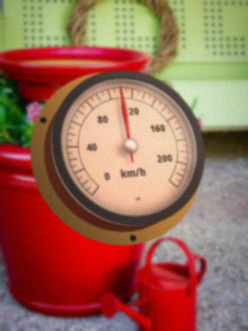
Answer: 110 km/h
